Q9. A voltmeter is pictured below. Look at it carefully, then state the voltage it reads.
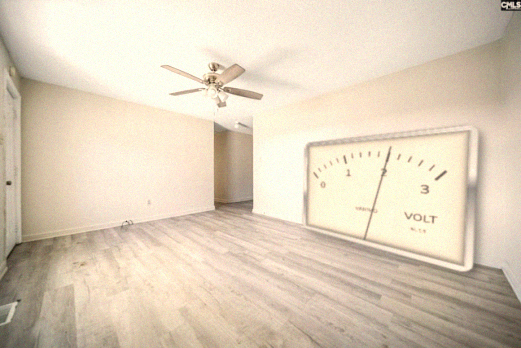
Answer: 2 V
